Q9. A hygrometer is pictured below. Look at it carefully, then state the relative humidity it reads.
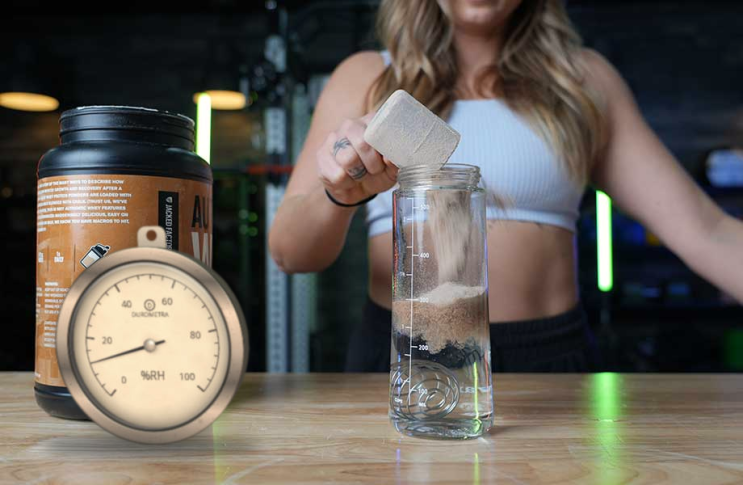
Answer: 12 %
